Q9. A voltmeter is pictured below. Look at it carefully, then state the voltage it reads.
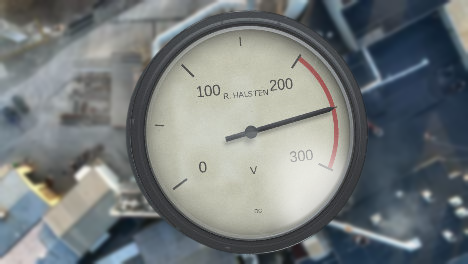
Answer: 250 V
